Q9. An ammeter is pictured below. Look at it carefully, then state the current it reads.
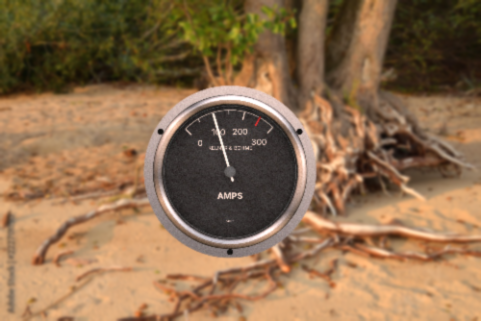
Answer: 100 A
